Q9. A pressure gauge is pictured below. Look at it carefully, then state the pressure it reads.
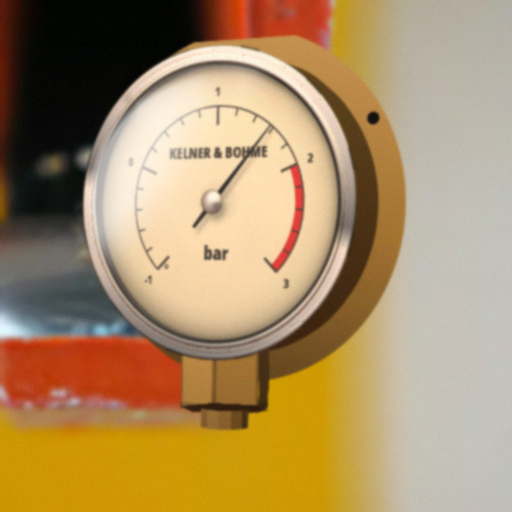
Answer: 1.6 bar
